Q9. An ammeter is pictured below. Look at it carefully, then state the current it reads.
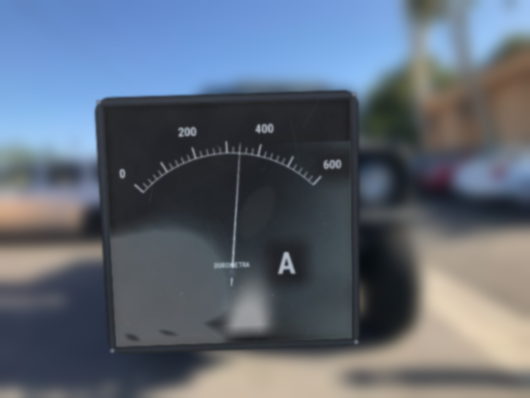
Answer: 340 A
